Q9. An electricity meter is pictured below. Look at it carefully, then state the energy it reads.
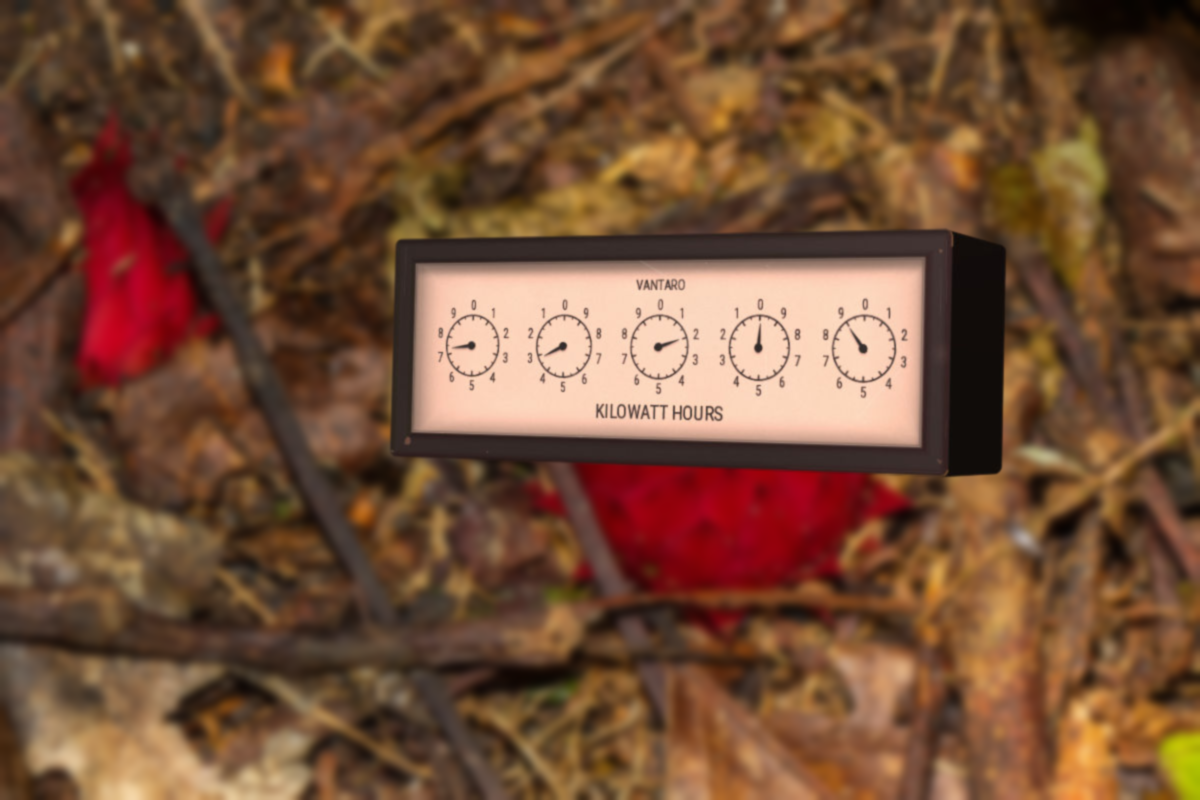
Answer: 73199 kWh
